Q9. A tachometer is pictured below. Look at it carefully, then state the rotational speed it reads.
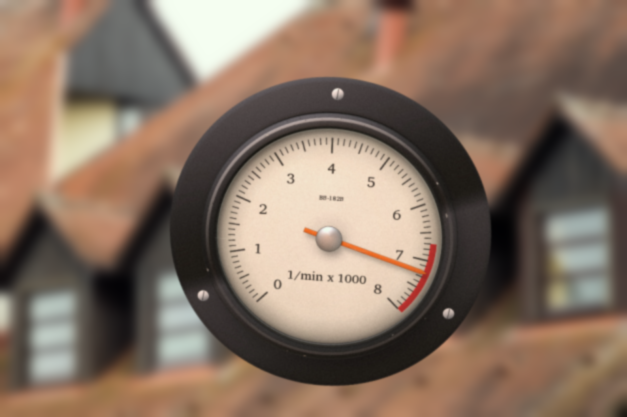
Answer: 7200 rpm
